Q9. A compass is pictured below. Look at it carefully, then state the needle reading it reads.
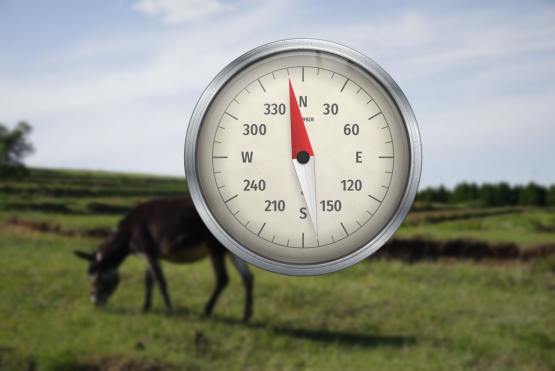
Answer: 350 °
